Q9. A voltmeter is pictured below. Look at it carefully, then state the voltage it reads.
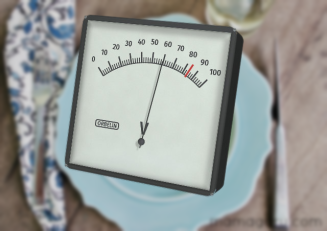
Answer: 60 V
